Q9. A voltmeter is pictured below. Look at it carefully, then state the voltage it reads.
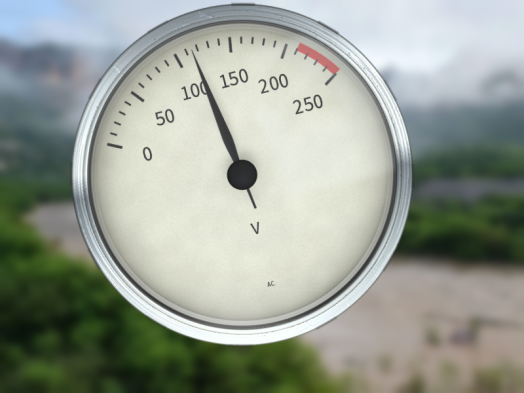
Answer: 115 V
